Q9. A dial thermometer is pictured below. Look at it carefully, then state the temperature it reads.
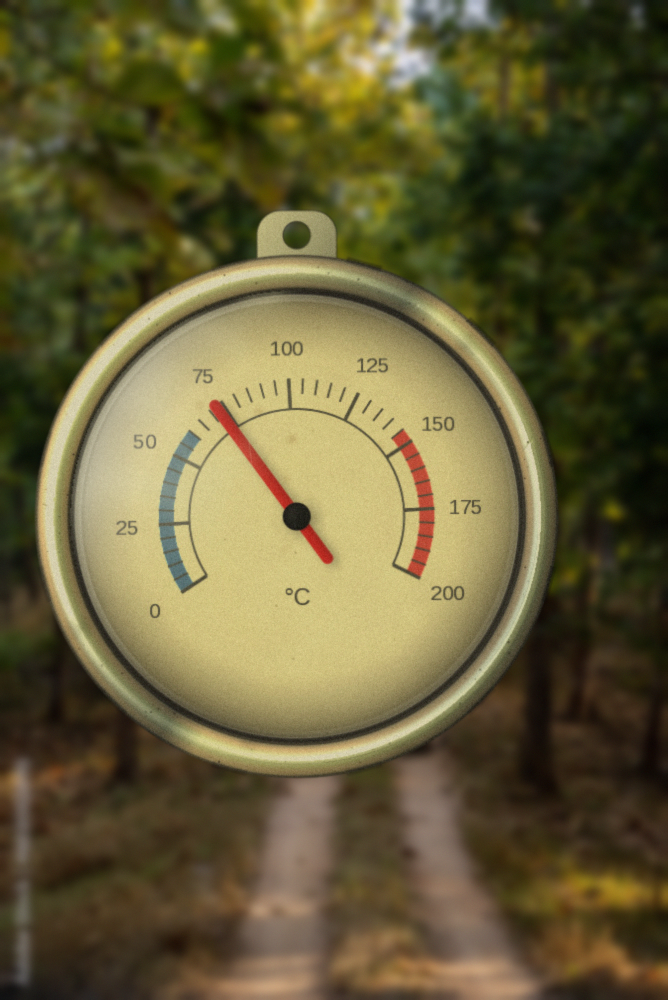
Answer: 72.5 °C
